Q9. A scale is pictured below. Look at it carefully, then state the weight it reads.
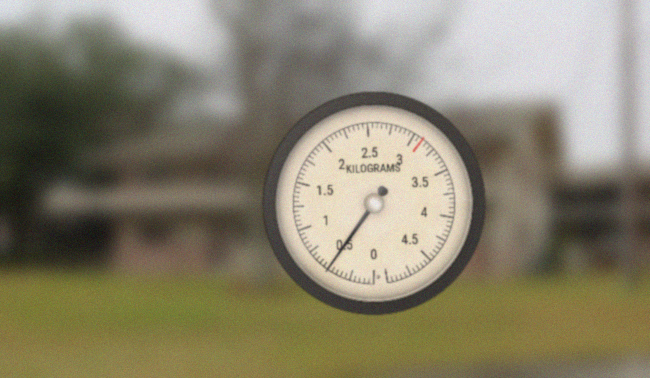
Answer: 0.5 kg
